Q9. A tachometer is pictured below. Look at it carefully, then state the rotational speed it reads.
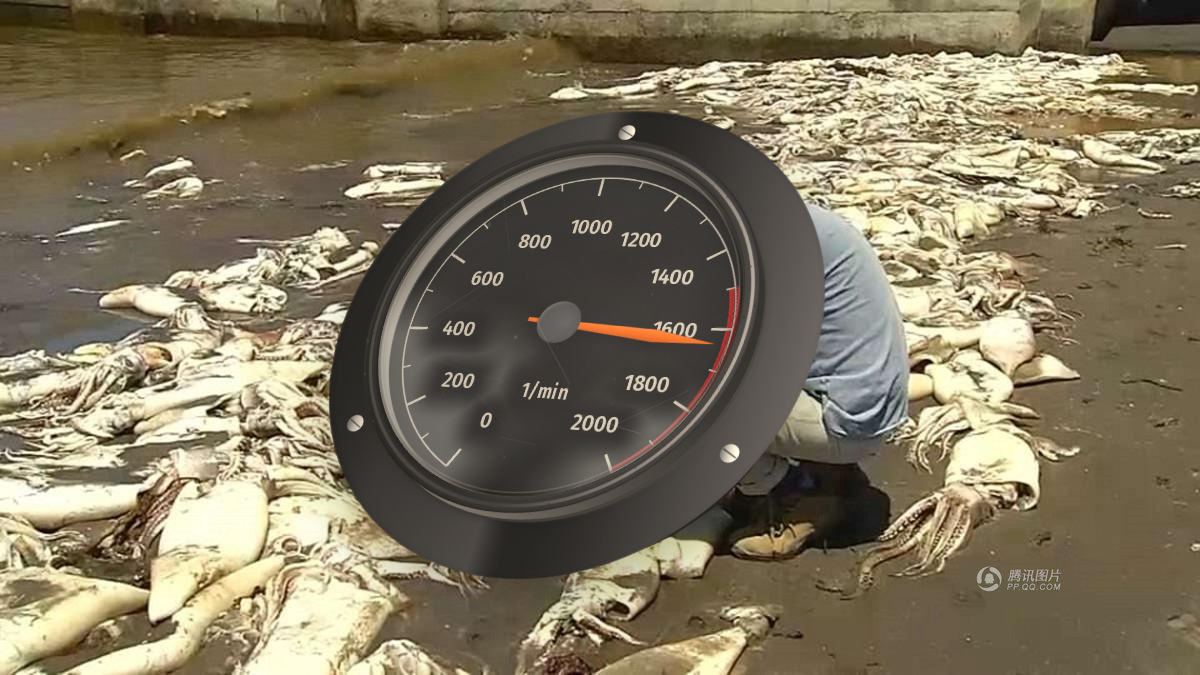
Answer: 1650 rpm
